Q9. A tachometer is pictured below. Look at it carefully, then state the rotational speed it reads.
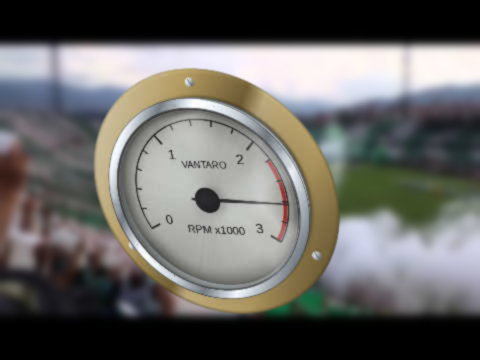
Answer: 2600 rpm
